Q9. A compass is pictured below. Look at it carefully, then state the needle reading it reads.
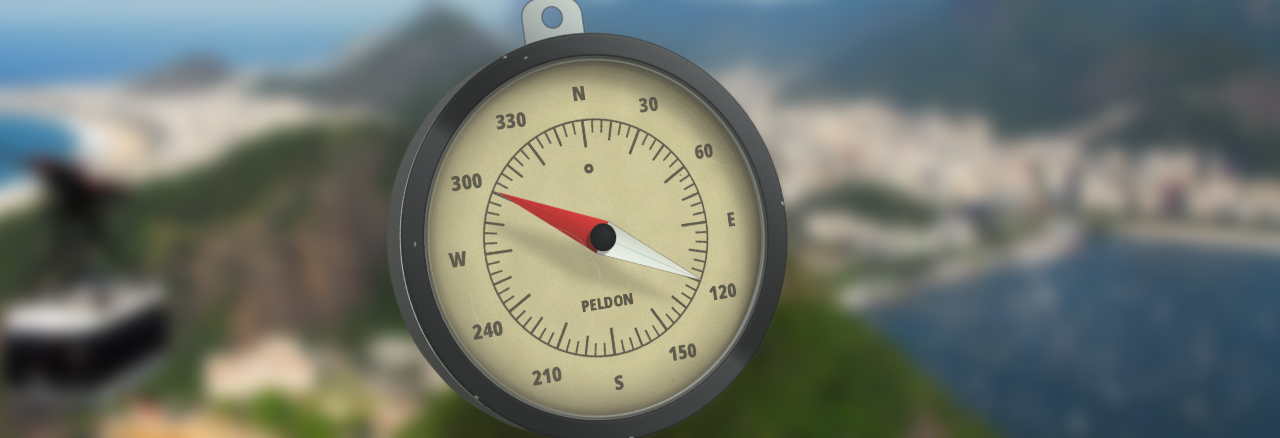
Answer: 300 °
